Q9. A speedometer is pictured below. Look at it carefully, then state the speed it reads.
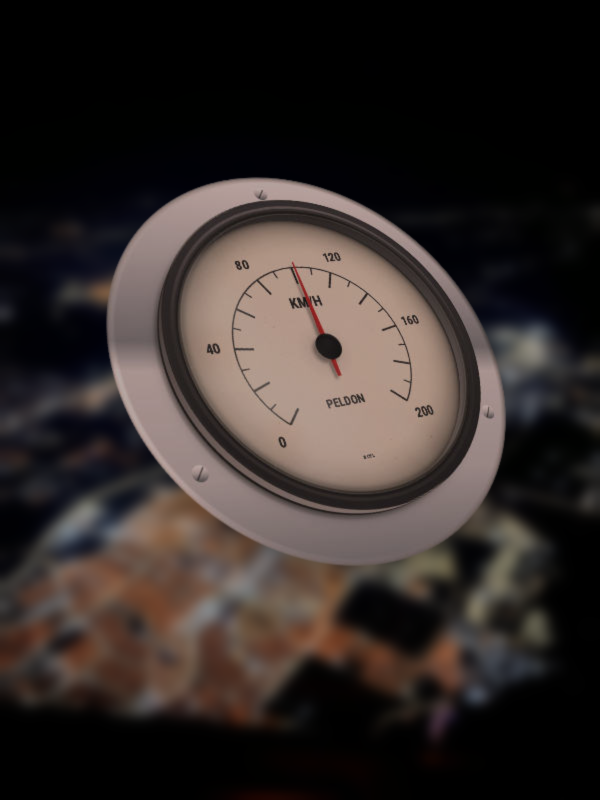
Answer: 100 km/h
